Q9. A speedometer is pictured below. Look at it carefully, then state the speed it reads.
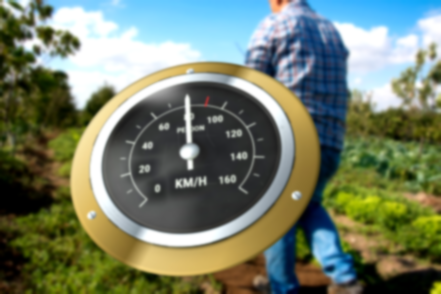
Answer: 80 km/h
